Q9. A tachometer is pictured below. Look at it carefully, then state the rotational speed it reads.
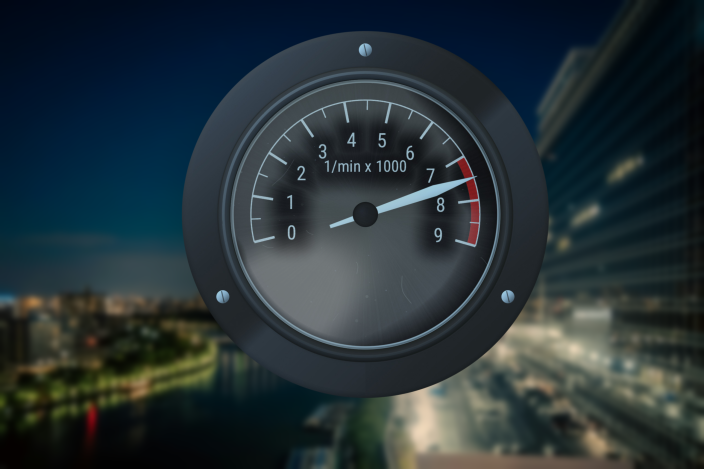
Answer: 7500 rpm
